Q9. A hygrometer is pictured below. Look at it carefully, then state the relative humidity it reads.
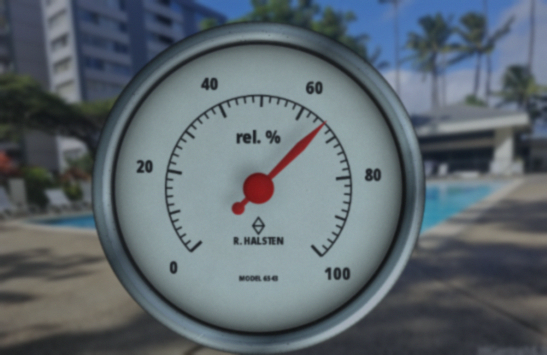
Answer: 66 %
